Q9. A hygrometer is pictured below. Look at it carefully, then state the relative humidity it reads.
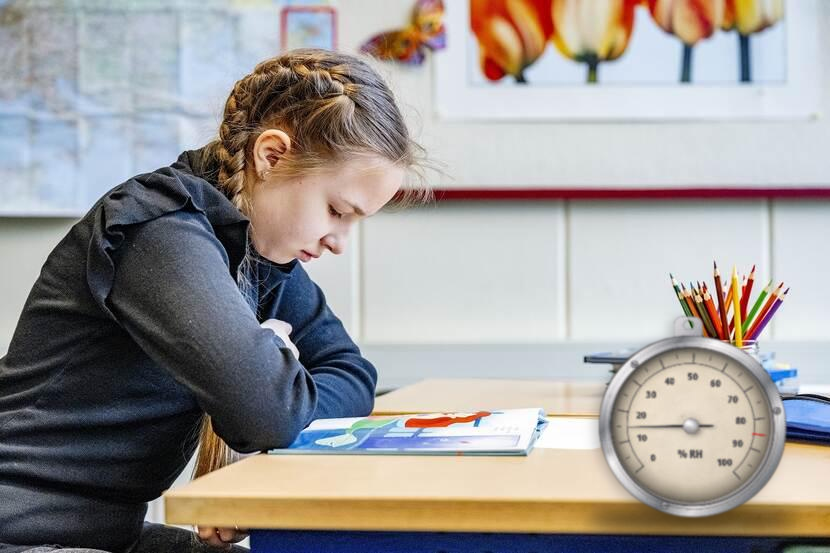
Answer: 15 %
